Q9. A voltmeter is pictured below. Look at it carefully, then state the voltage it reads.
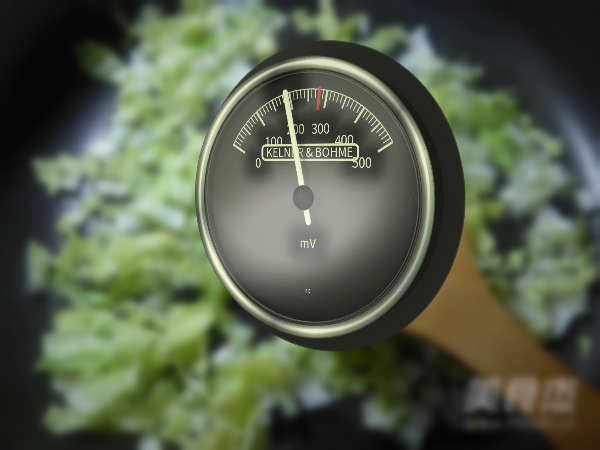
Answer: 200 mV
